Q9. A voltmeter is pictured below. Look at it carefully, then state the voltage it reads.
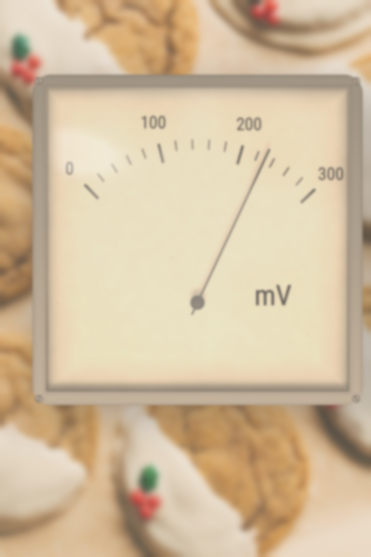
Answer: 230 mV
